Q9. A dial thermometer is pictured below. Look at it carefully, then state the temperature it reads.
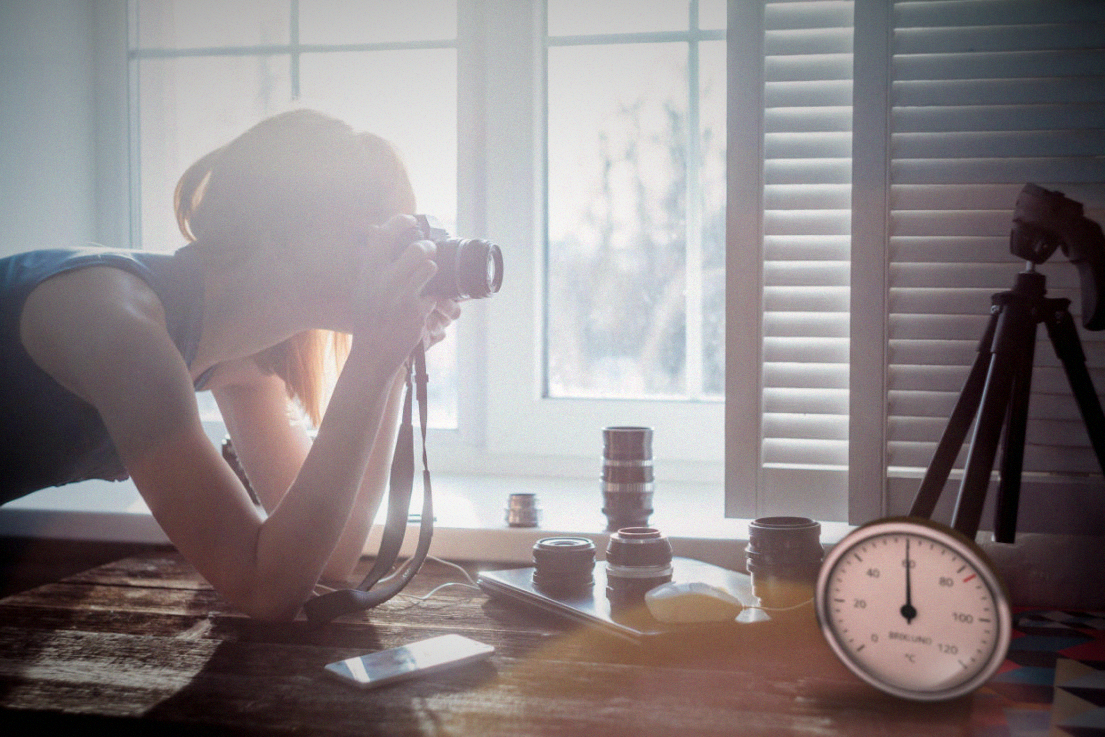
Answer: 60 °C
